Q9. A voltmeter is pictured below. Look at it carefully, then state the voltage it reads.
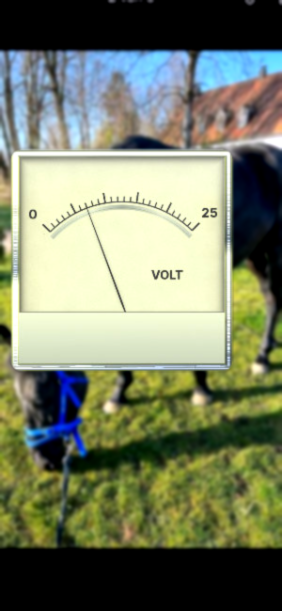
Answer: 7 V
